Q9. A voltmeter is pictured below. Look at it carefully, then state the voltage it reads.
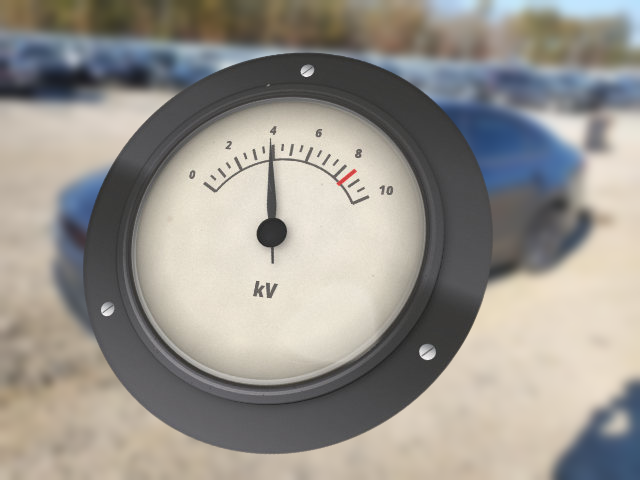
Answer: 4 kV
